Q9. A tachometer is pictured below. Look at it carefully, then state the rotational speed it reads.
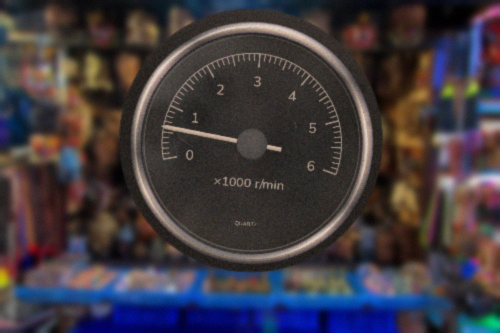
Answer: 600 rpm
